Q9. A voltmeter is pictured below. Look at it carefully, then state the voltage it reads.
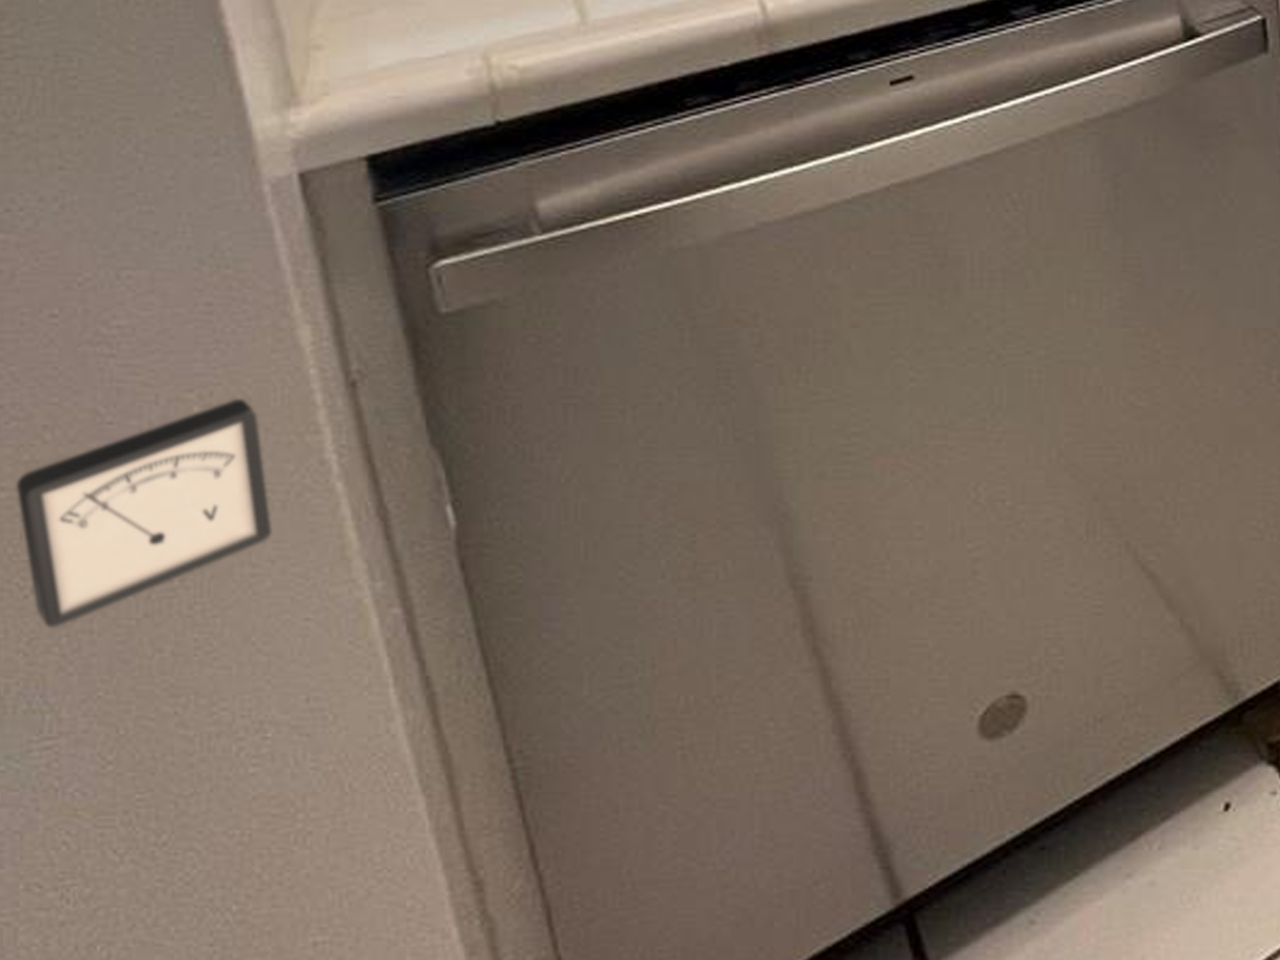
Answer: 2 V
